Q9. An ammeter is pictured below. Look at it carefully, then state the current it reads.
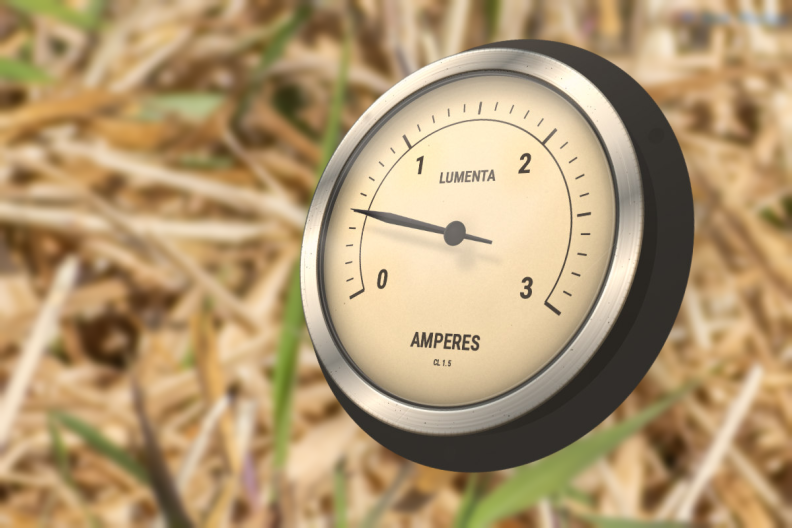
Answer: 0.5 A
